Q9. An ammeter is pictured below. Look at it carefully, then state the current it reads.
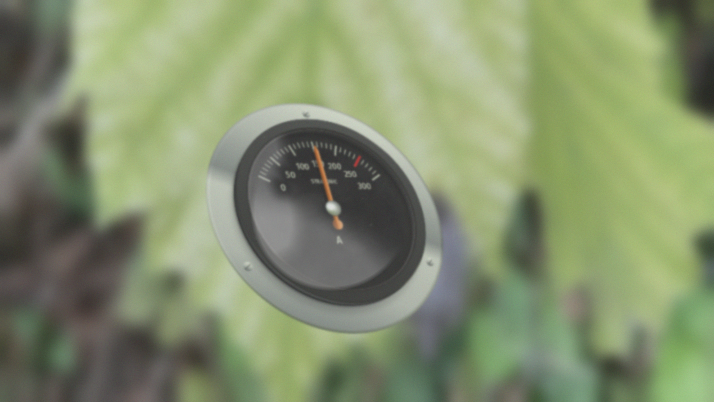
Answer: 150 A
